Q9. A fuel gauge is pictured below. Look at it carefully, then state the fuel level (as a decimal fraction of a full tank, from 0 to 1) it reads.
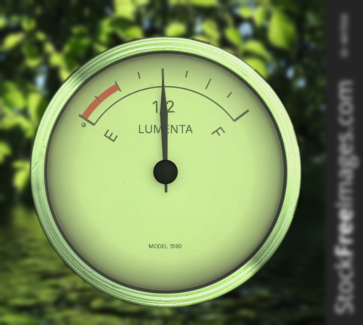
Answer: 0.5
